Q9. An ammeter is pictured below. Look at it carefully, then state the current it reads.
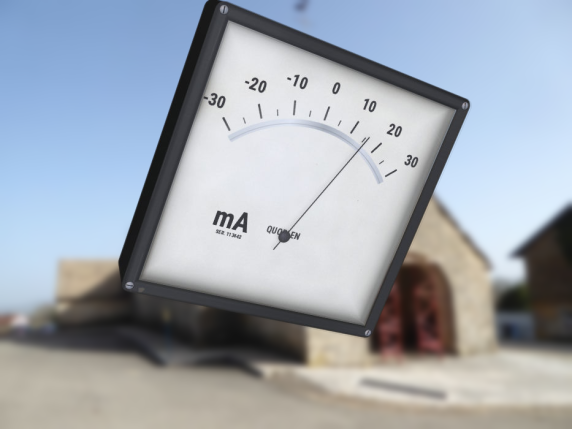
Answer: 15 mA
